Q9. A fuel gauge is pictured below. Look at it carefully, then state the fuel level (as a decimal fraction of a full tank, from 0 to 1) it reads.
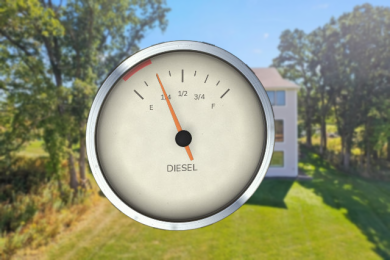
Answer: 0.25
